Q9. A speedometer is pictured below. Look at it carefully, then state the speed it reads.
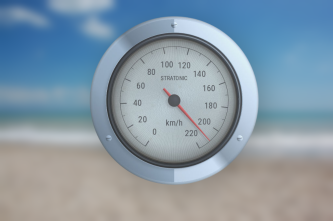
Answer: 210 km/h
